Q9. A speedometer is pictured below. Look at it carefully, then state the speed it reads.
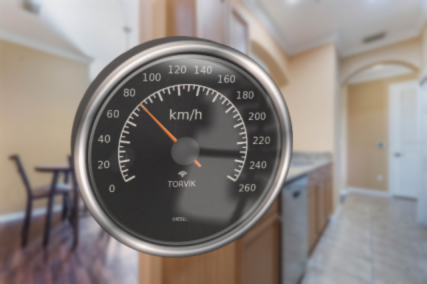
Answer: 80 km/h
